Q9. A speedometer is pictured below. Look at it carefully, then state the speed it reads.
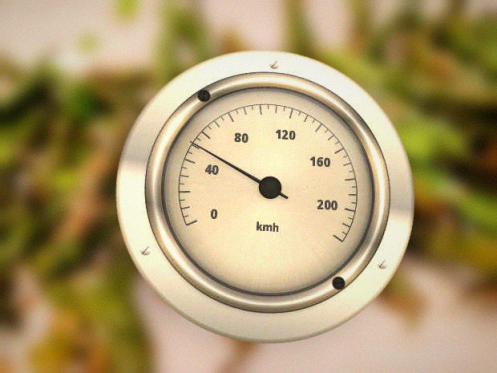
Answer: 50 km/h
